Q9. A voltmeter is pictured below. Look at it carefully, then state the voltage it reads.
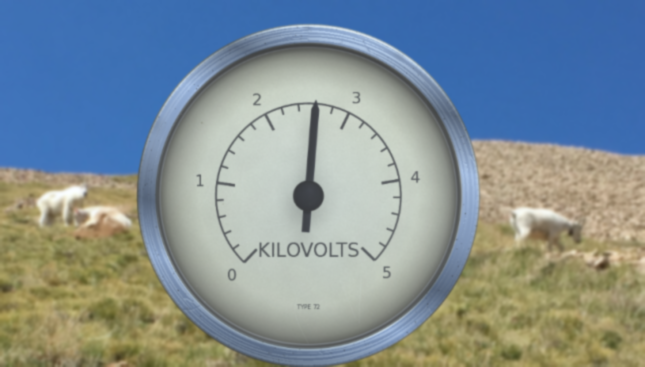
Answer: 2.6 kV
